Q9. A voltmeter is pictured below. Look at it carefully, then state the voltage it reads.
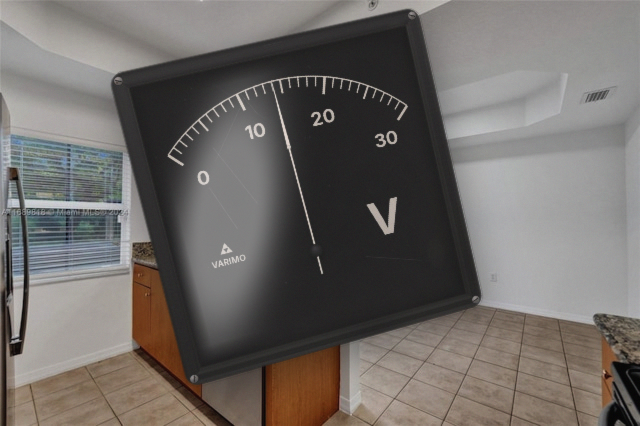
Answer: 14 V
